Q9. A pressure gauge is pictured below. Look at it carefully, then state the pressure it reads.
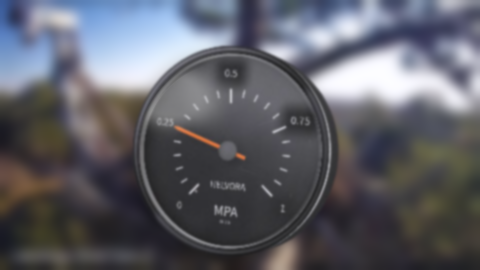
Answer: 0.25 MPa
